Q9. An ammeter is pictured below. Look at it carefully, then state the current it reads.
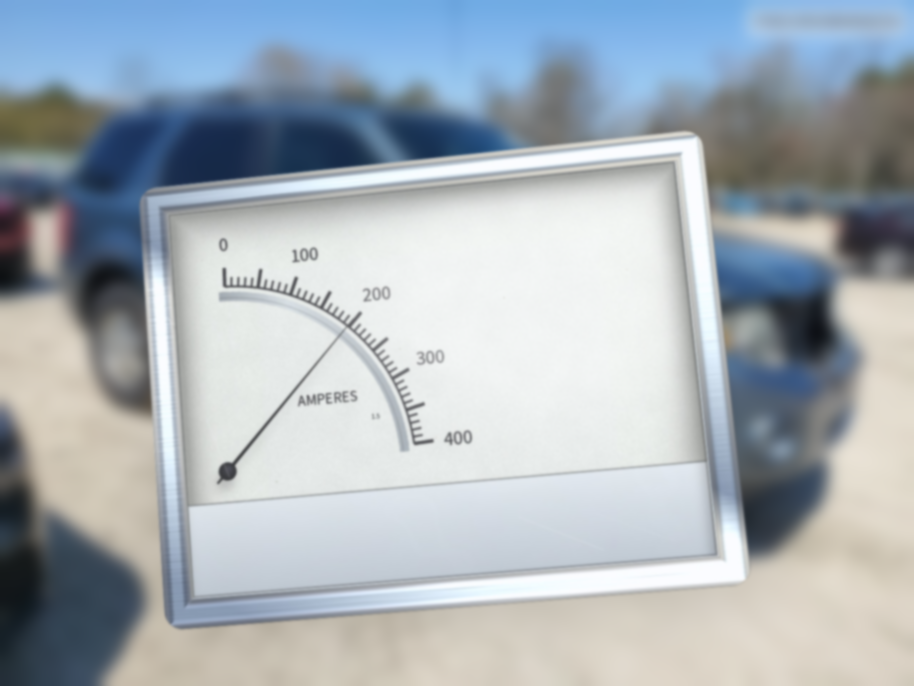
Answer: 200 A
